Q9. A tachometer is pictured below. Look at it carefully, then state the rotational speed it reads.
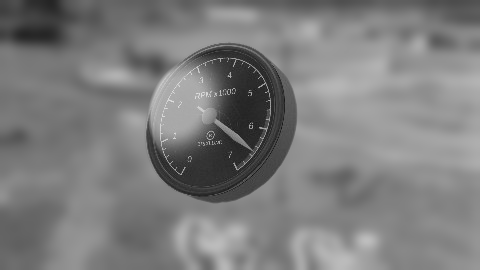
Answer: 6500 rpm
